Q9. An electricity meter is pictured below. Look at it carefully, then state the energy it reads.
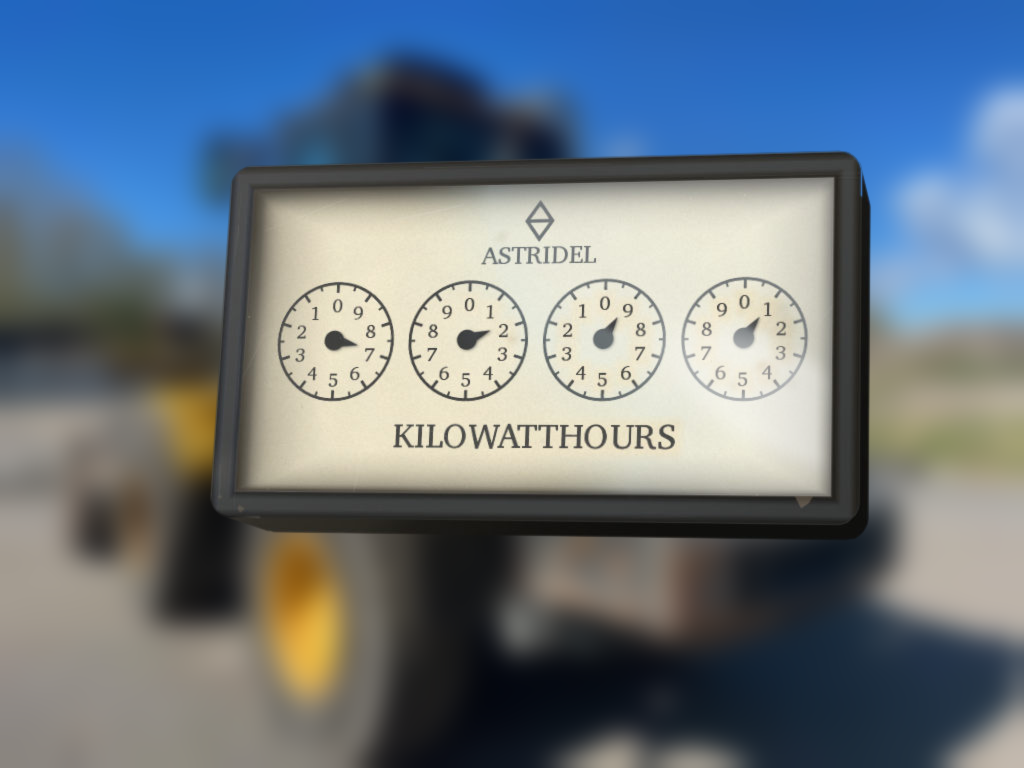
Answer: 7191 kWh
